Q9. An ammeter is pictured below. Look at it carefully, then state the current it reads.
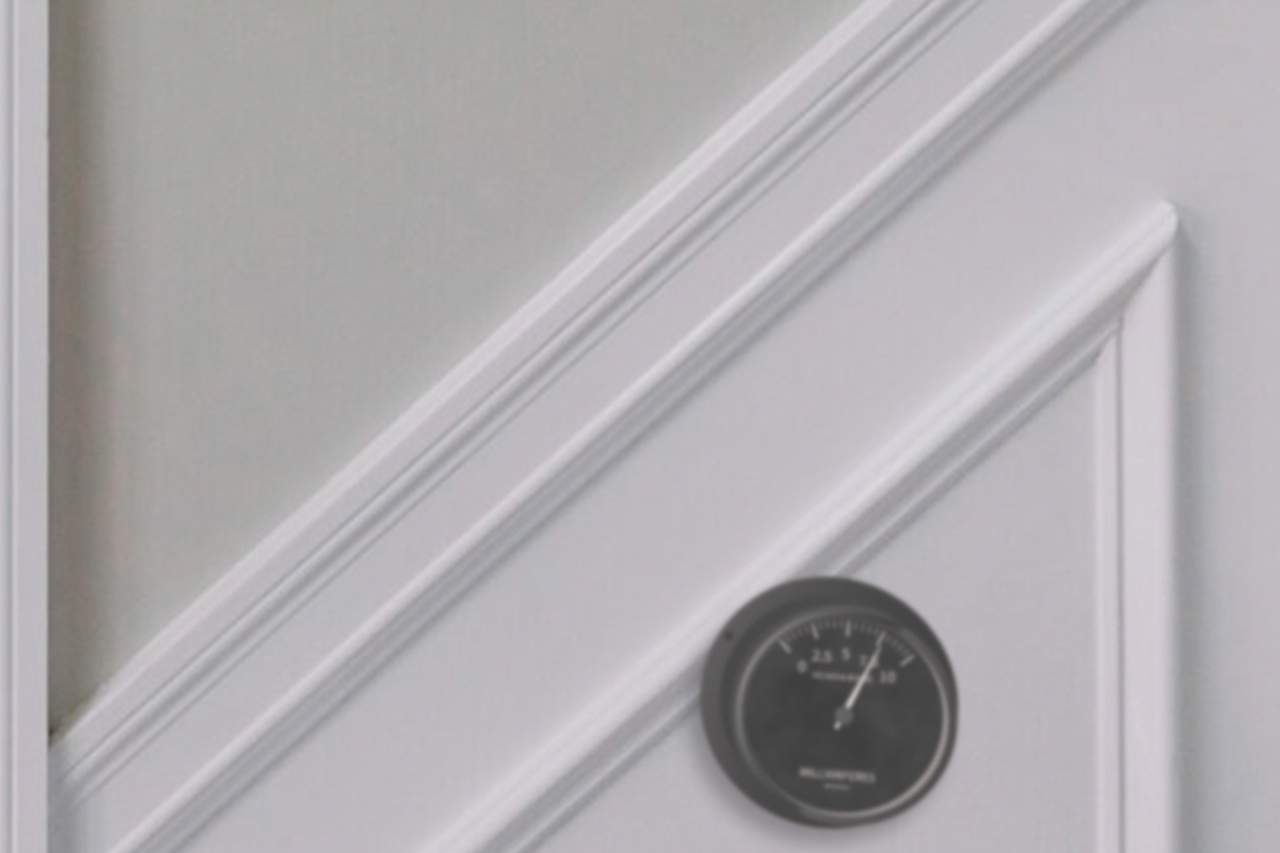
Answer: 7.5 mA
